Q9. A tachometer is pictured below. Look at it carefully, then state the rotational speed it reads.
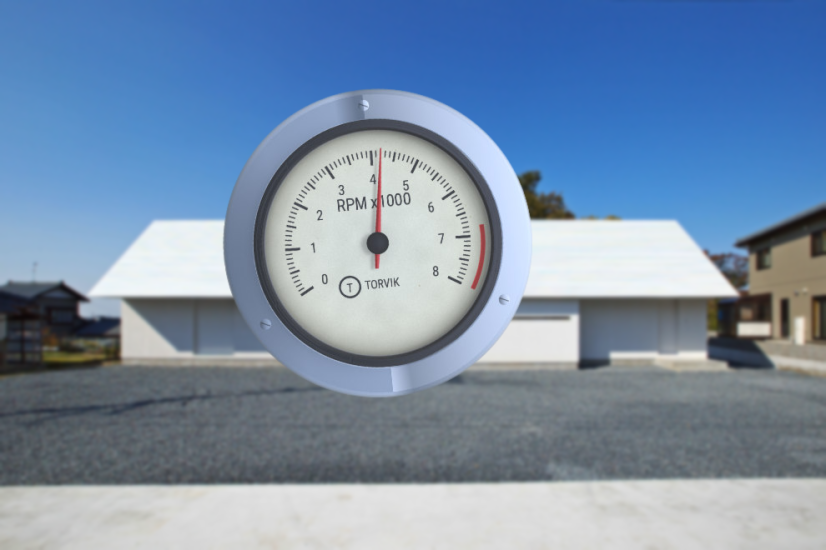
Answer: 4200 rpm
